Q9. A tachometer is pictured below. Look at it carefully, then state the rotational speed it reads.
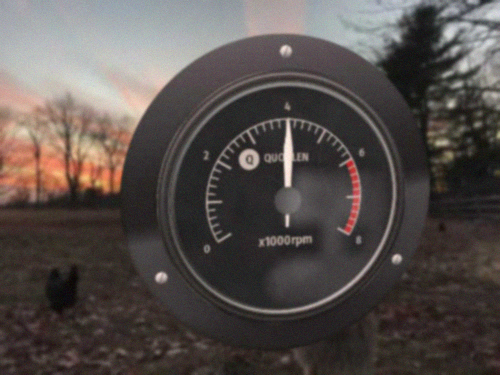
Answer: 4000 rpm
